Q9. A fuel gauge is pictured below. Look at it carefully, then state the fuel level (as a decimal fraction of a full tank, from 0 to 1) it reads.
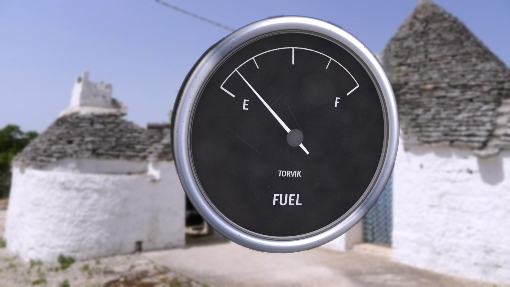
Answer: 0.125
